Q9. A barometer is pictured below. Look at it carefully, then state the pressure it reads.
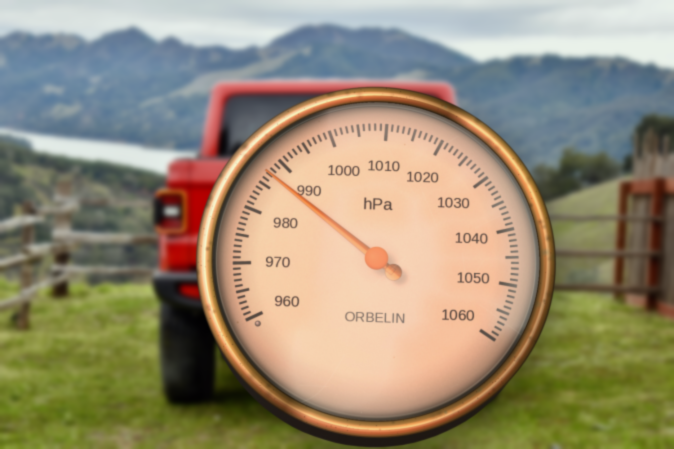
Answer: 987 hPa
